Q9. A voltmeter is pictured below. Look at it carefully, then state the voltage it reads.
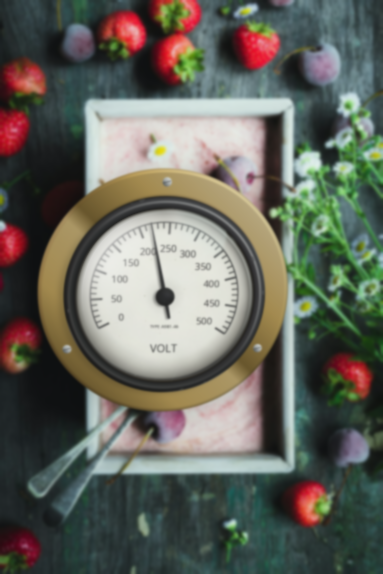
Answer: 220 V
